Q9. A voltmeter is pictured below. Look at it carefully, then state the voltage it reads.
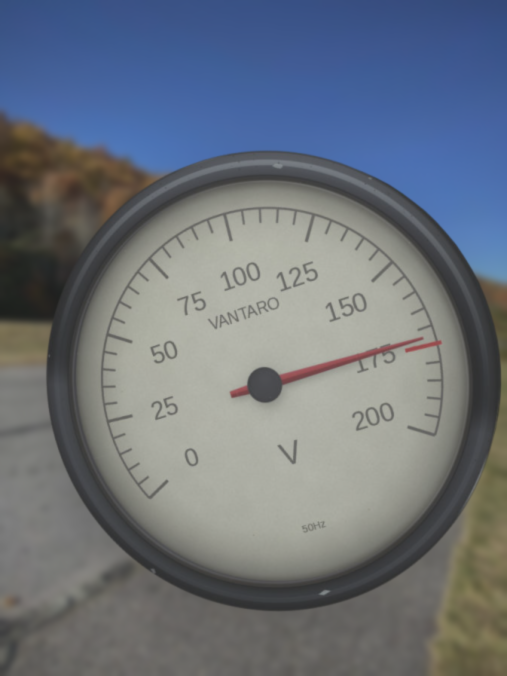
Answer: 172.5 V
